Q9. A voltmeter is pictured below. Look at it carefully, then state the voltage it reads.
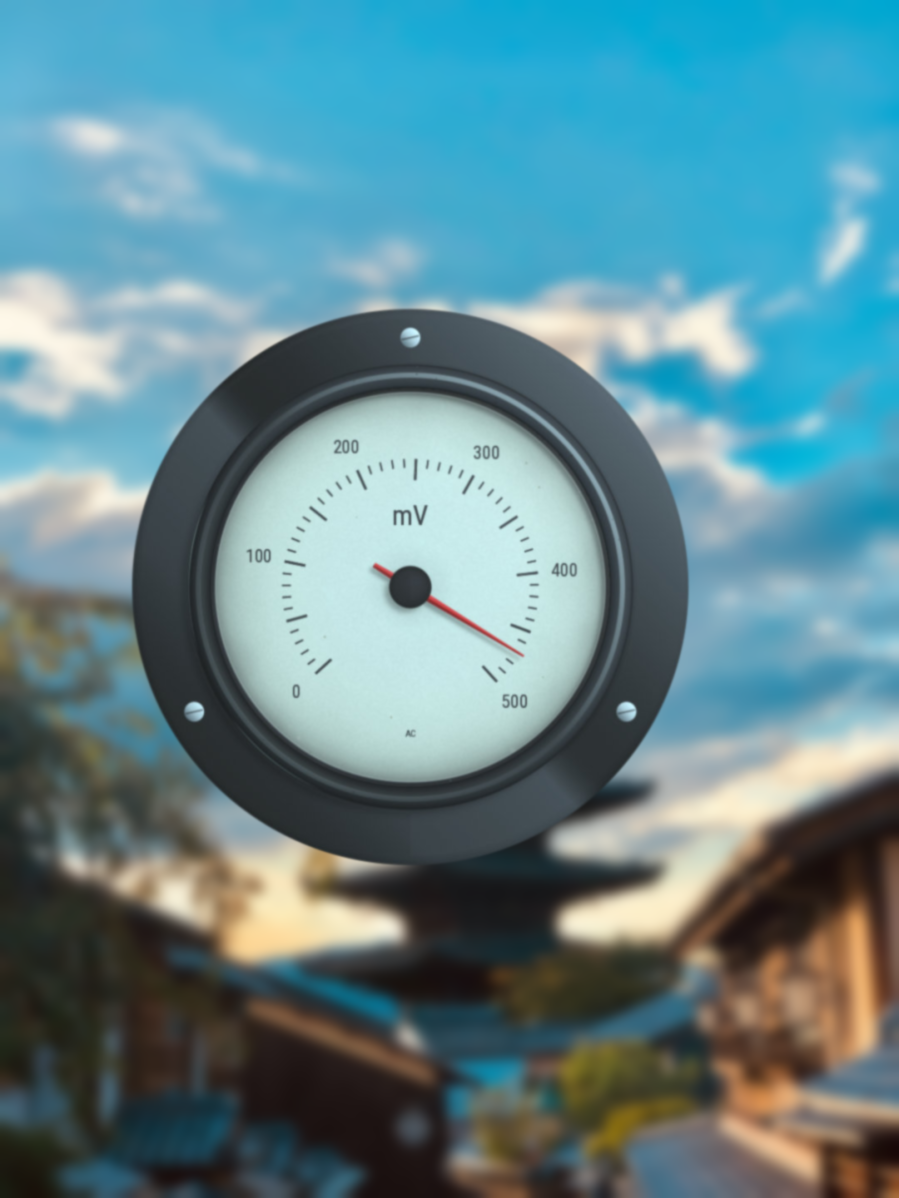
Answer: 470 mV
